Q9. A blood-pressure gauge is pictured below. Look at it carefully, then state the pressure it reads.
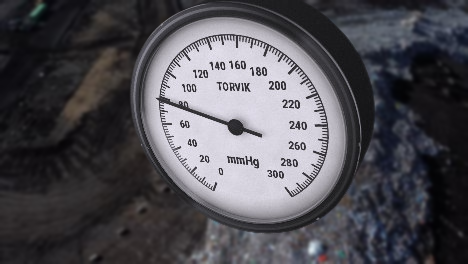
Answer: 80 mmHg
